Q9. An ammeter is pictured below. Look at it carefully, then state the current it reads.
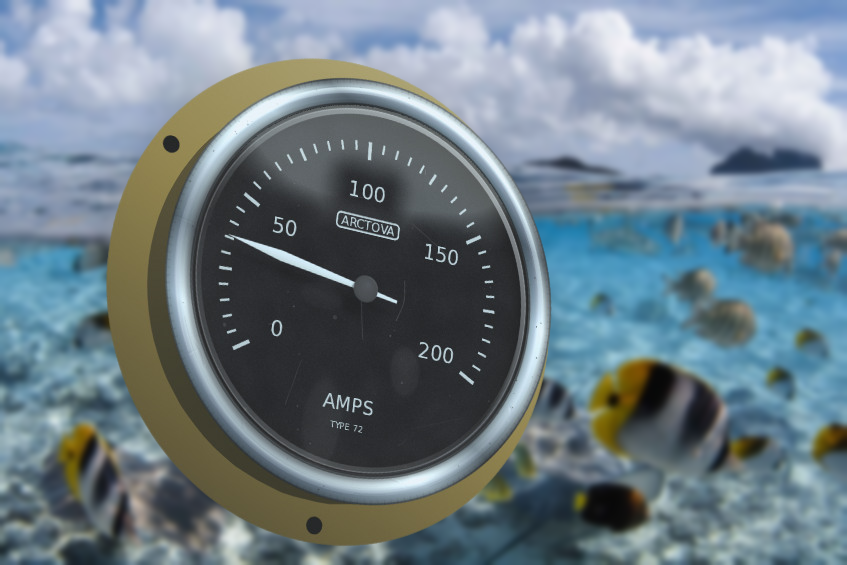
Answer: 35 A
